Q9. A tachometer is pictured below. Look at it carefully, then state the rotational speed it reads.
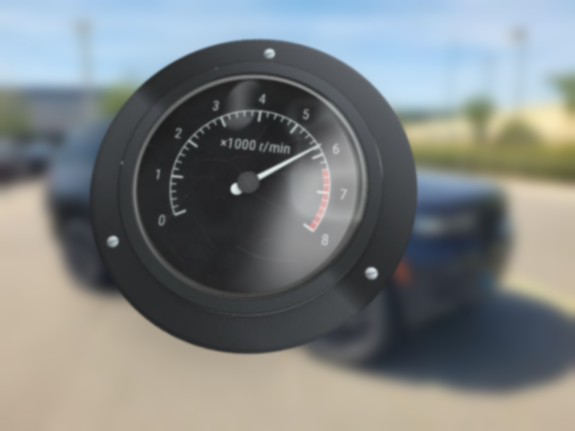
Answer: 5800 rpm
